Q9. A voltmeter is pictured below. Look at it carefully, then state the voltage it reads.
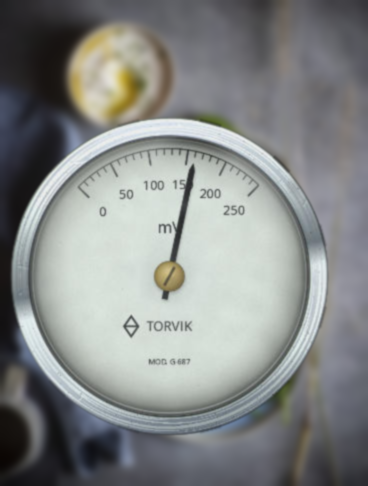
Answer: 160 mV
